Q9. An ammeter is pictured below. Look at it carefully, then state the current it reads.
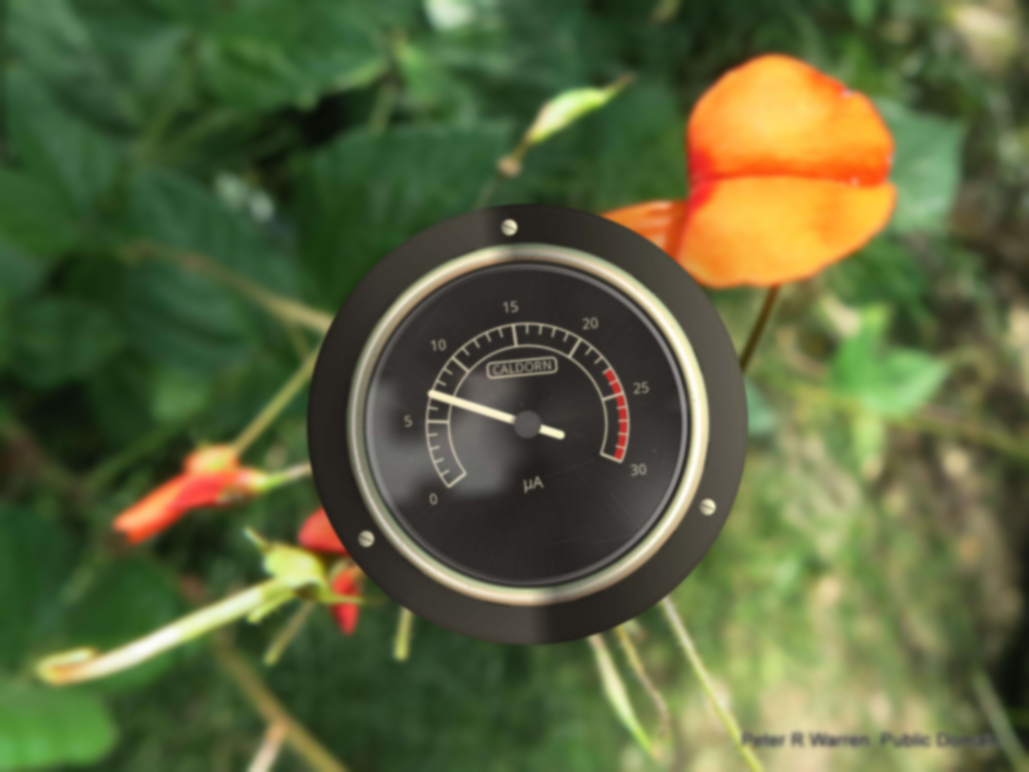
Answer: 7 µA
